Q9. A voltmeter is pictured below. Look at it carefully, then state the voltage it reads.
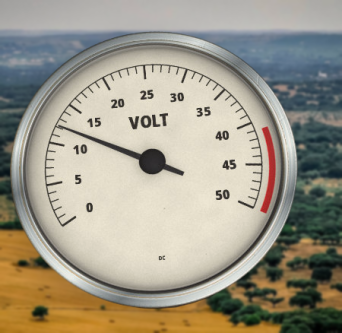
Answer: 12 V
